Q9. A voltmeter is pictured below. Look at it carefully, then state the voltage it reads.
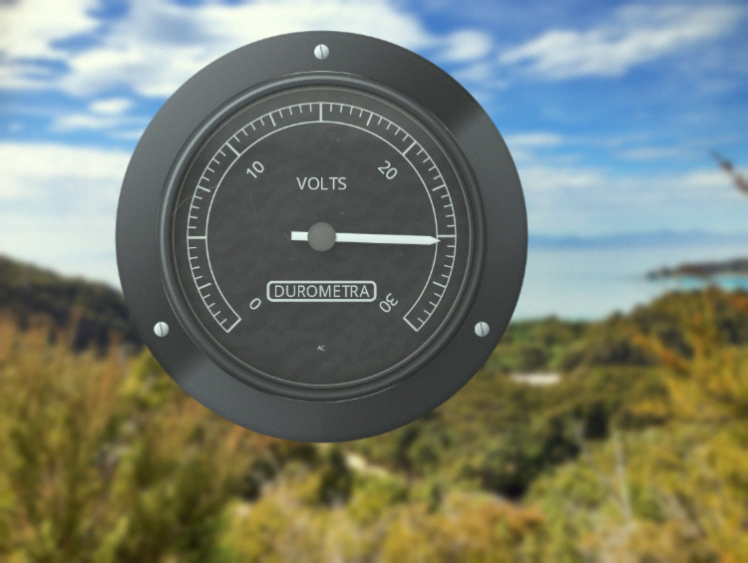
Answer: 25.25 V
